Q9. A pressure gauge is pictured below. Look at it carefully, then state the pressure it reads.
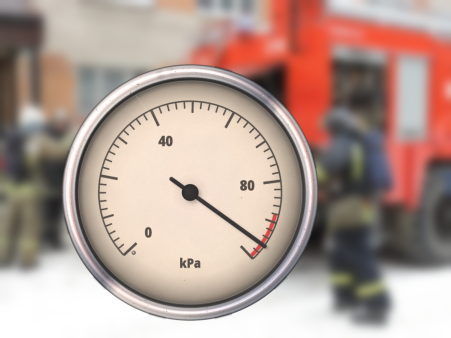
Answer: 96 kPa
